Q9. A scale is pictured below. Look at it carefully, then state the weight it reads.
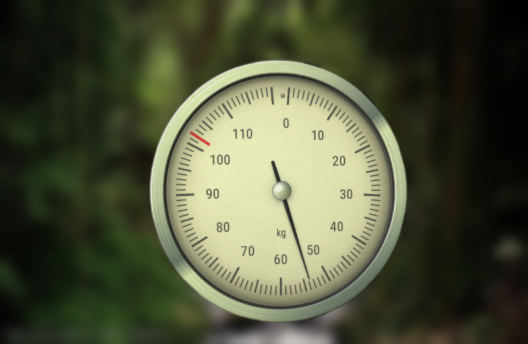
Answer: 54 kg
